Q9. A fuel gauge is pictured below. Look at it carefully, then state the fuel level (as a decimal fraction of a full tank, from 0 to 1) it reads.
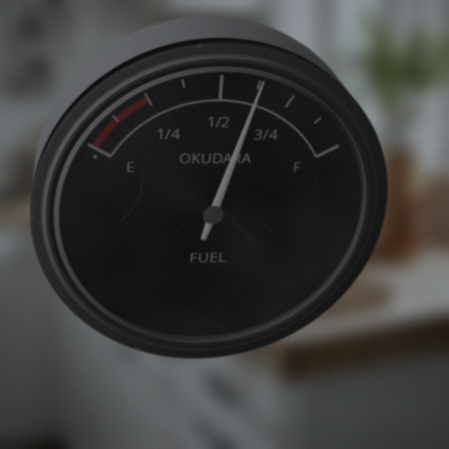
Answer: 0.625
